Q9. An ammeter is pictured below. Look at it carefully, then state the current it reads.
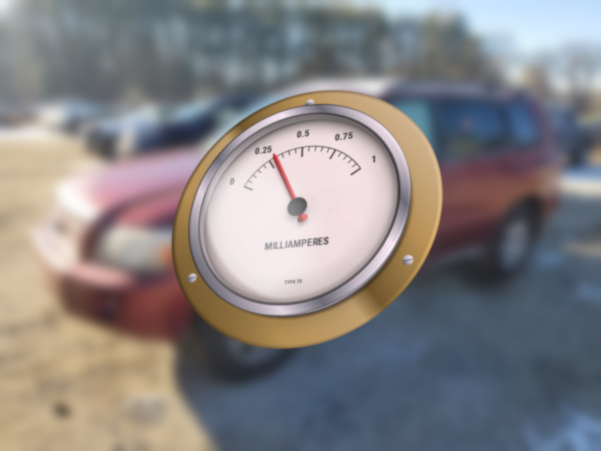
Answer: 0.3 mA
